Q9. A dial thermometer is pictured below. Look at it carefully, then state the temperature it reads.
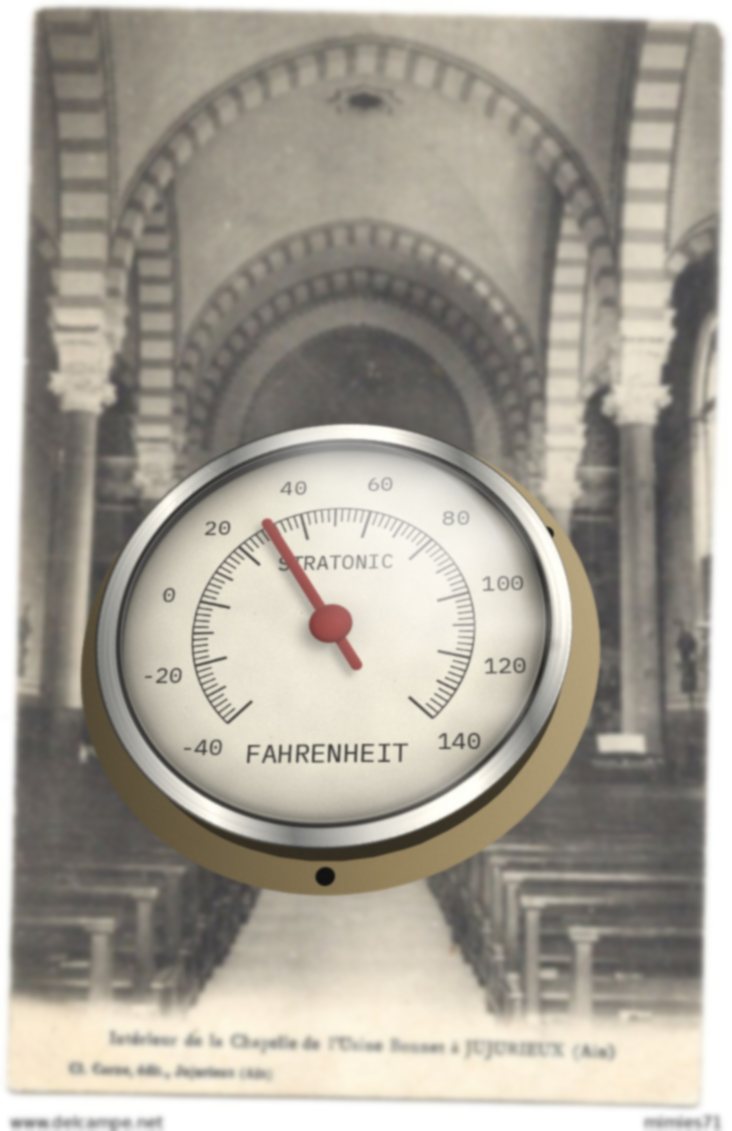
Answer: 30 °F
